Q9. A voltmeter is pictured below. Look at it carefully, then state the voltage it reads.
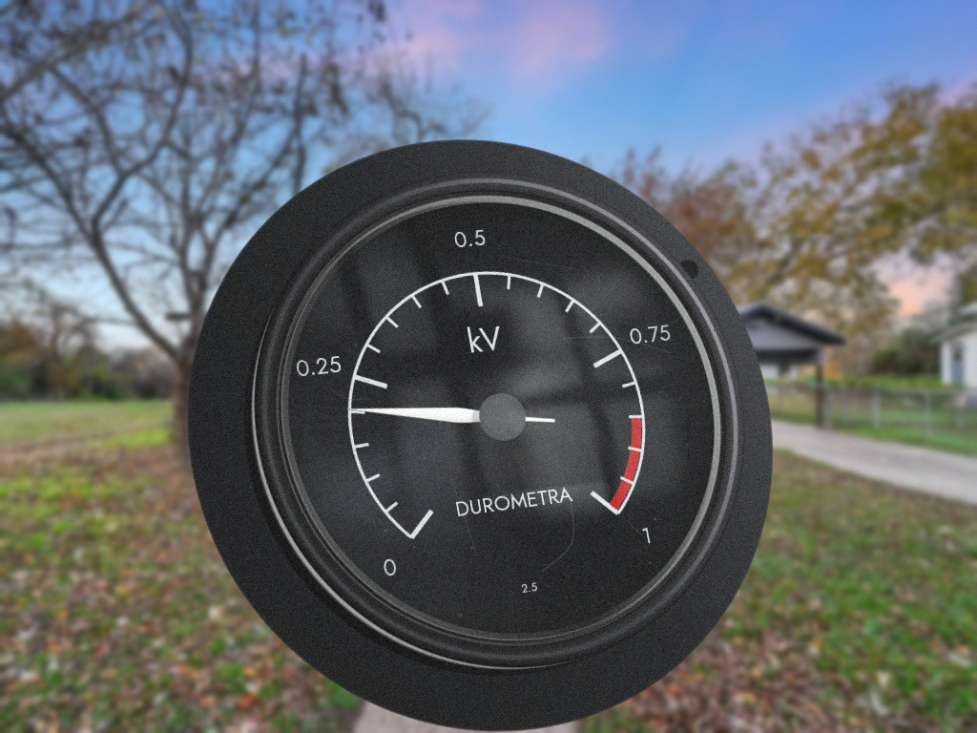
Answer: 0.2 kV
